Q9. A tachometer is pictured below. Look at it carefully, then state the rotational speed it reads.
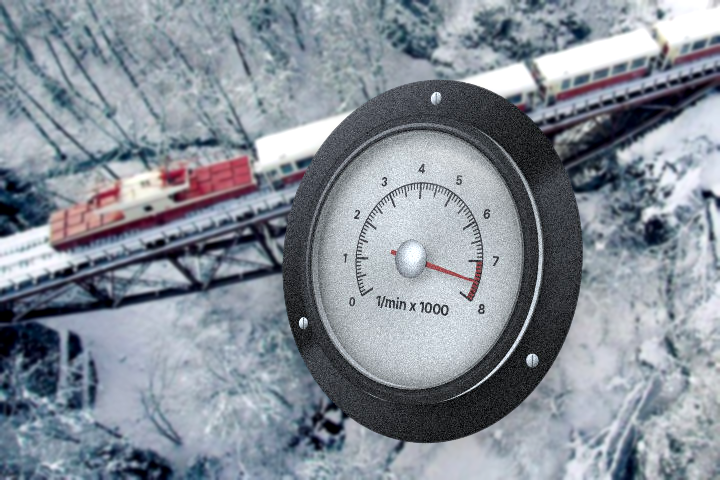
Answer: 7500 rpm
